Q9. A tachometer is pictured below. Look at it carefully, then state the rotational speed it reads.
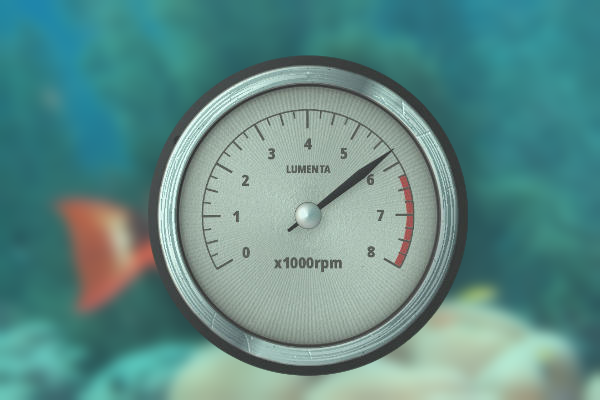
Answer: 5750 rpm
